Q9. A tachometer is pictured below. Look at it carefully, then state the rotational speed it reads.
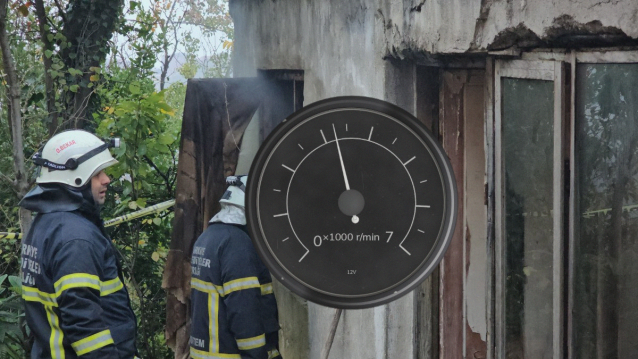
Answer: 3250 rpm
